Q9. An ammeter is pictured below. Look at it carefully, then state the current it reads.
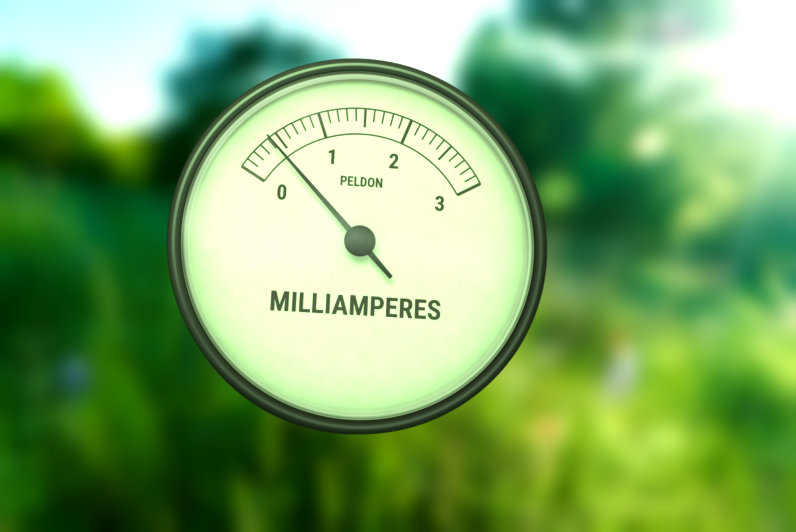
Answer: 0.4 mA
